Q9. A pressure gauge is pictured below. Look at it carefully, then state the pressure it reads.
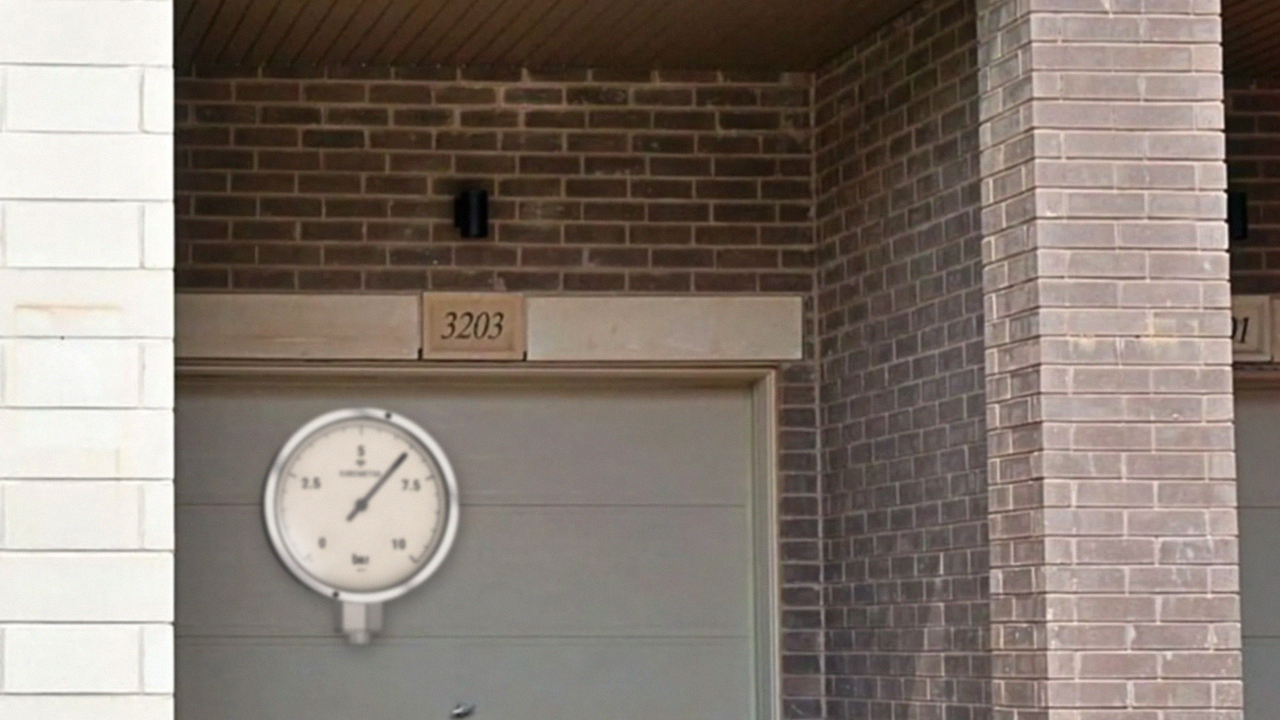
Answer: 6.5 bar
